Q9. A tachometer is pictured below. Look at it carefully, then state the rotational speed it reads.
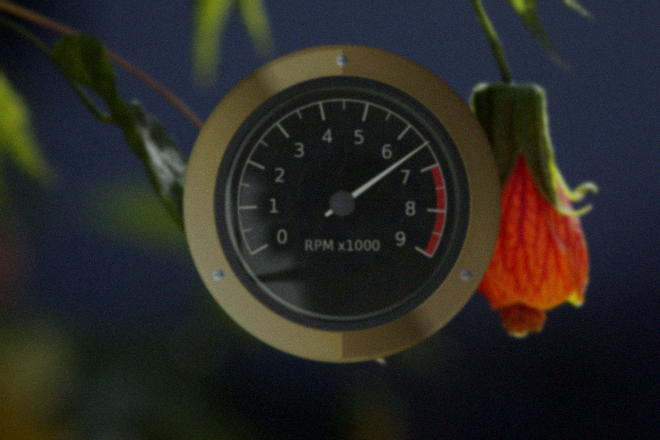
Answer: 6500 rpm
